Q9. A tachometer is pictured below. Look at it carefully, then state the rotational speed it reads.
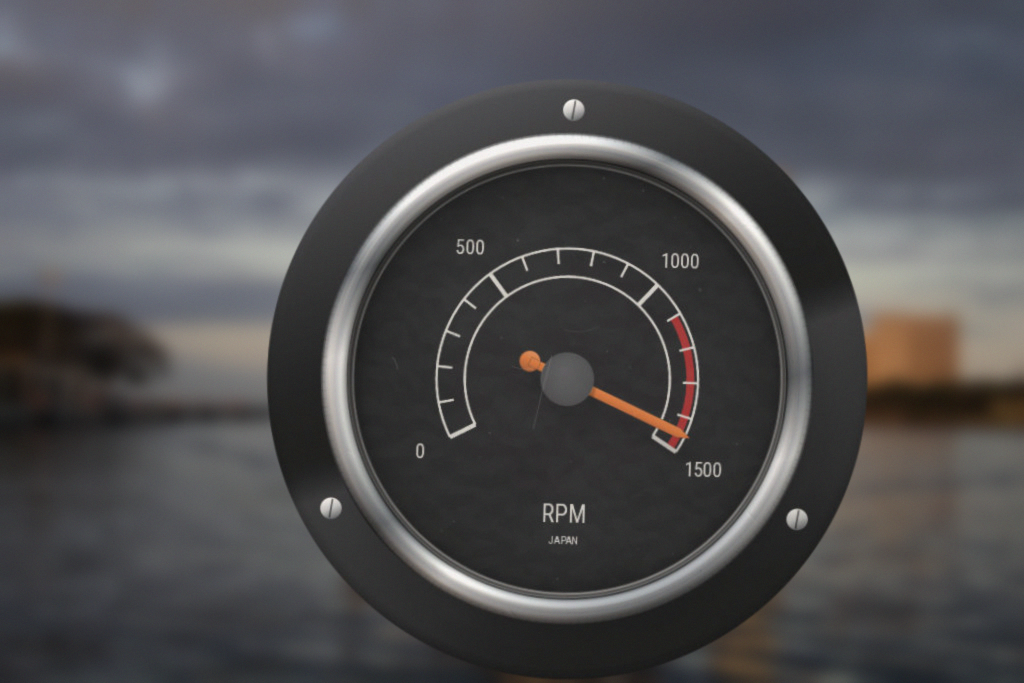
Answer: 1450 rpm
